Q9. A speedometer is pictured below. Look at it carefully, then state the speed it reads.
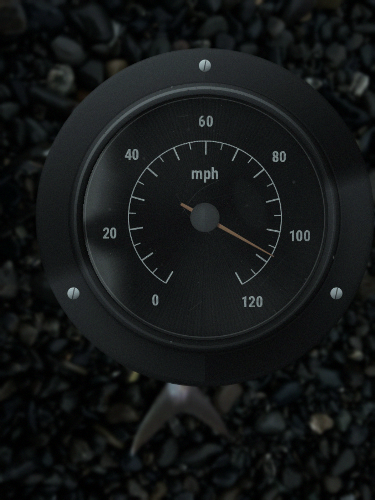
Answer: 107.5 mph
